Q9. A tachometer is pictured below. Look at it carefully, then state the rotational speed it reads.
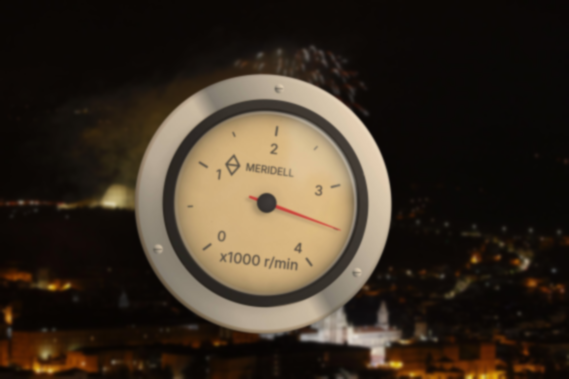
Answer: 3500 rpm
